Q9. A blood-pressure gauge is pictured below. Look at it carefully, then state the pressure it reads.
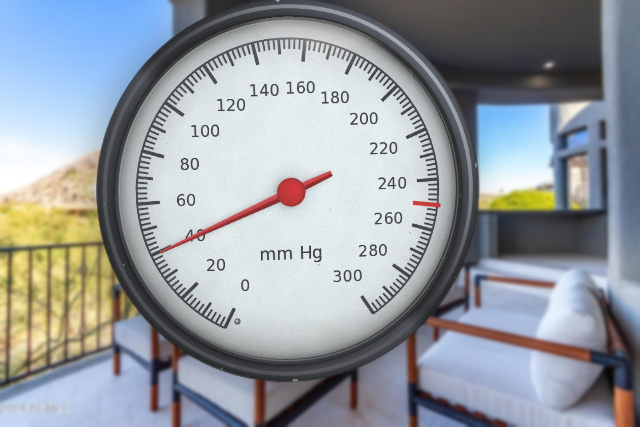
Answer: 40 mmHg
